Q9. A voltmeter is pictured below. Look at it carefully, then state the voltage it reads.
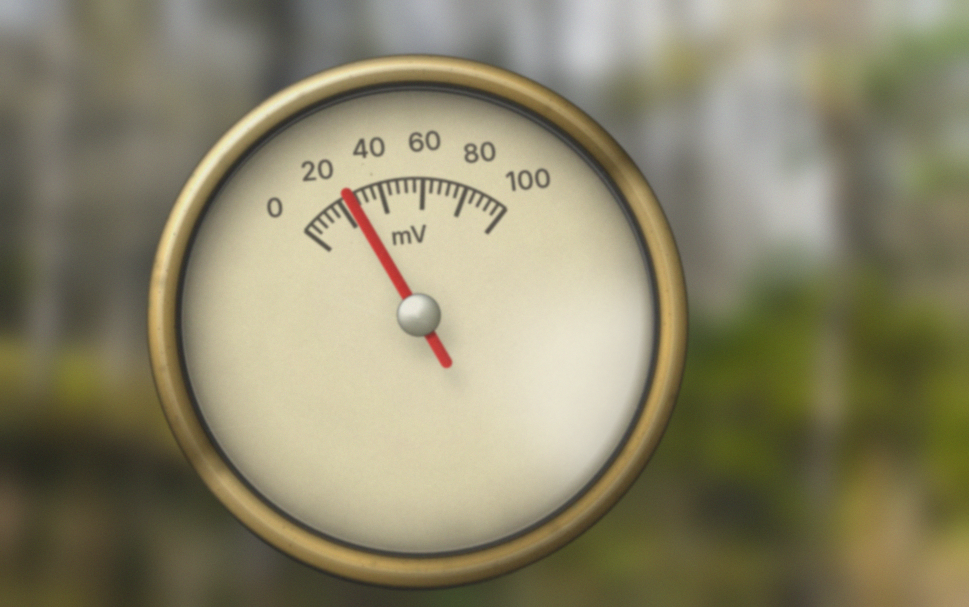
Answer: 24 mV
